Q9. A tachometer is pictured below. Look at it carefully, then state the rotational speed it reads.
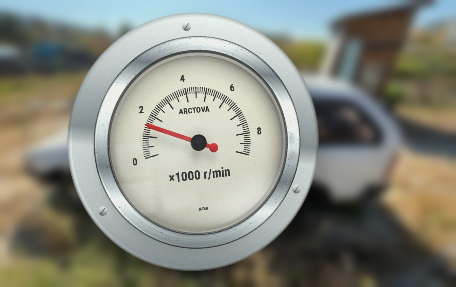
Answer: 1500 rpm
